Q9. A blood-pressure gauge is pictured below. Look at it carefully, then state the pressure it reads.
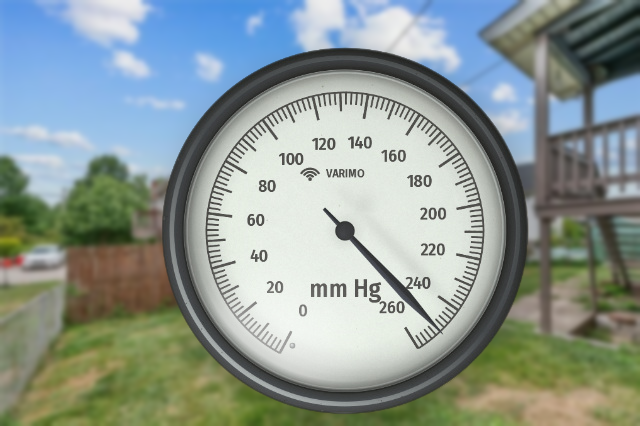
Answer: 250 mmHg
